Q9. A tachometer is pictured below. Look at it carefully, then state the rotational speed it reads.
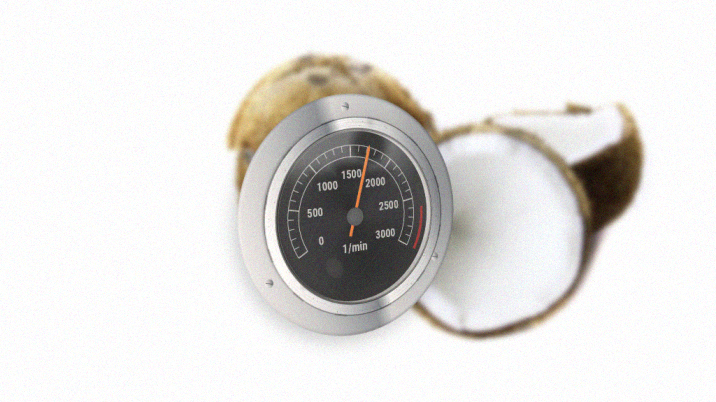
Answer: 1700 rpm
